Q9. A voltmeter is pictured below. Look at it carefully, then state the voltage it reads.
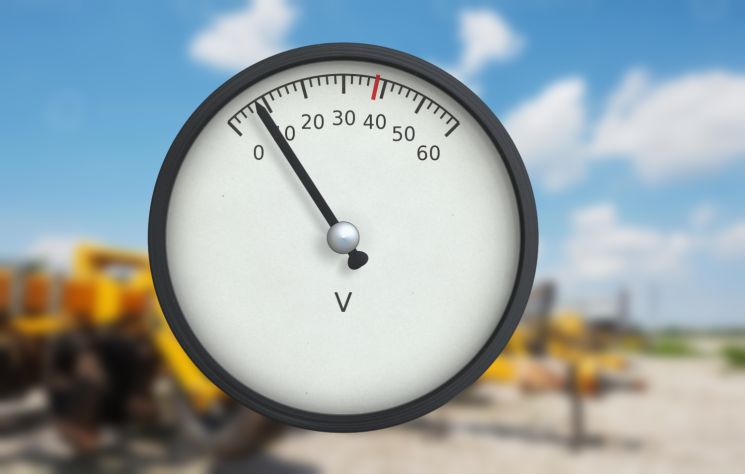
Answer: 8 V
